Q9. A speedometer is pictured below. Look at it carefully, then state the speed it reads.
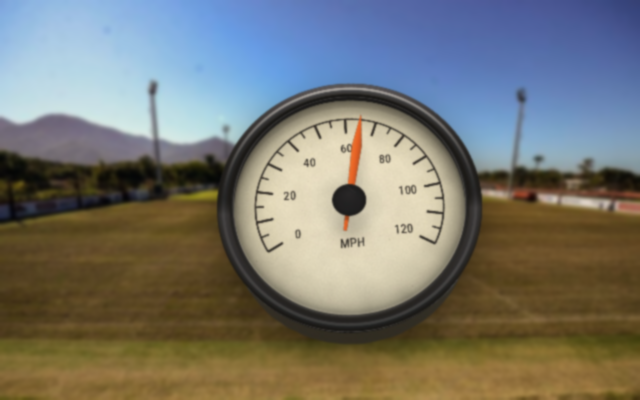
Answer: 65 mph
